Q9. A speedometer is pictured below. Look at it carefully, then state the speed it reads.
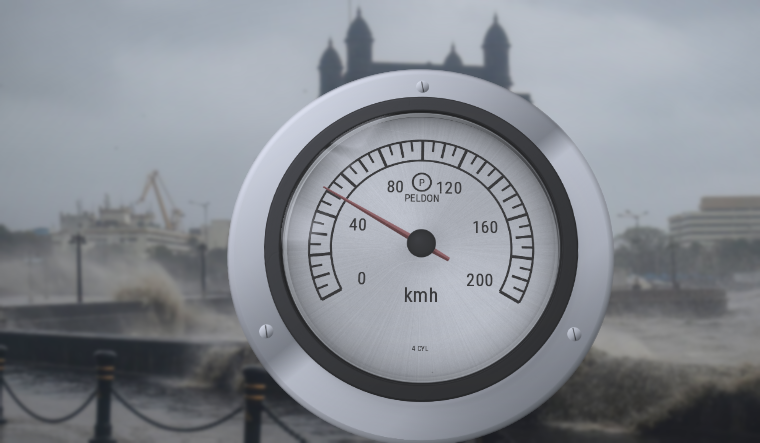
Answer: 50 km/h
